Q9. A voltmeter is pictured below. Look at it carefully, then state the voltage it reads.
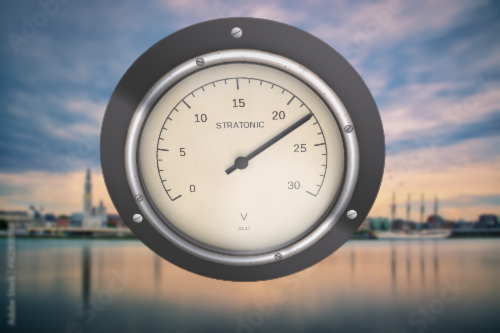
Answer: 22 V
